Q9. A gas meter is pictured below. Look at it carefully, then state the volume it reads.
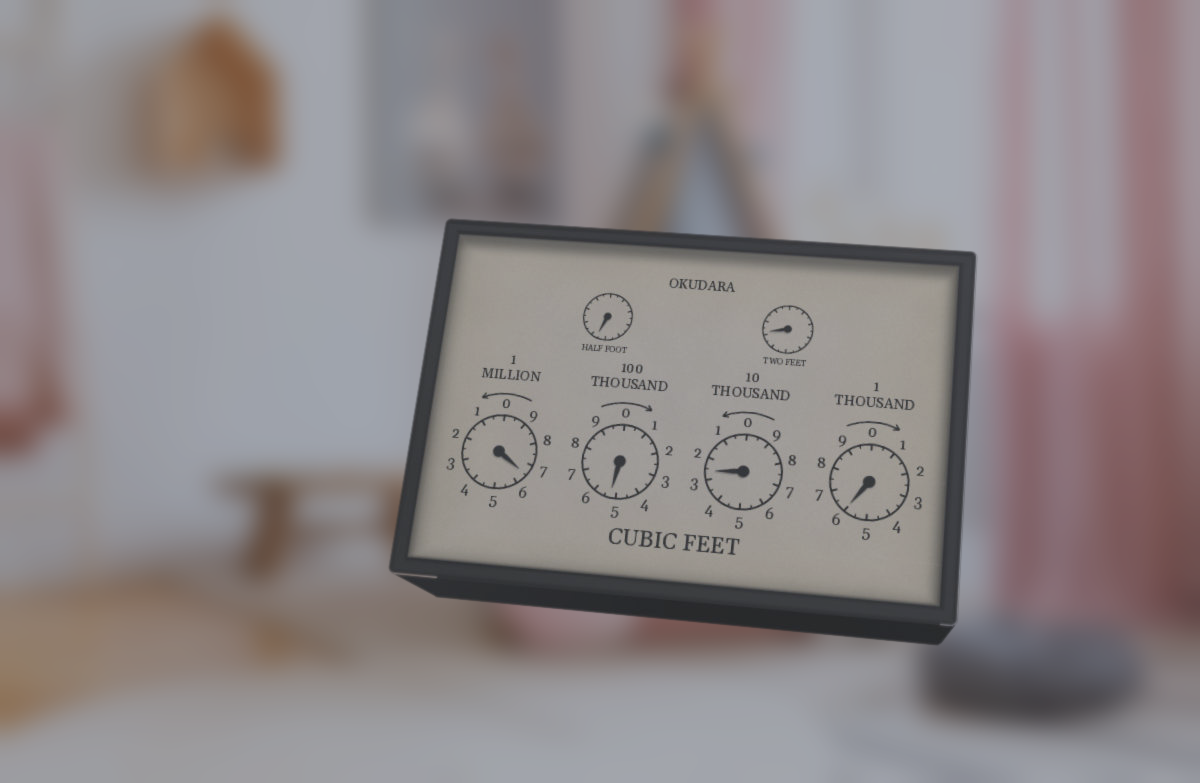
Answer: 652600 ft³
